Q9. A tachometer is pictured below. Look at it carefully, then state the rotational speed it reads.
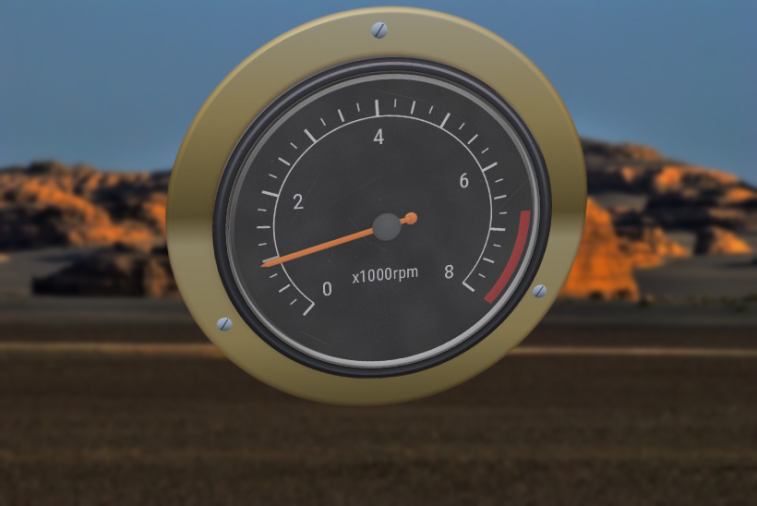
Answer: 1000 rpm
